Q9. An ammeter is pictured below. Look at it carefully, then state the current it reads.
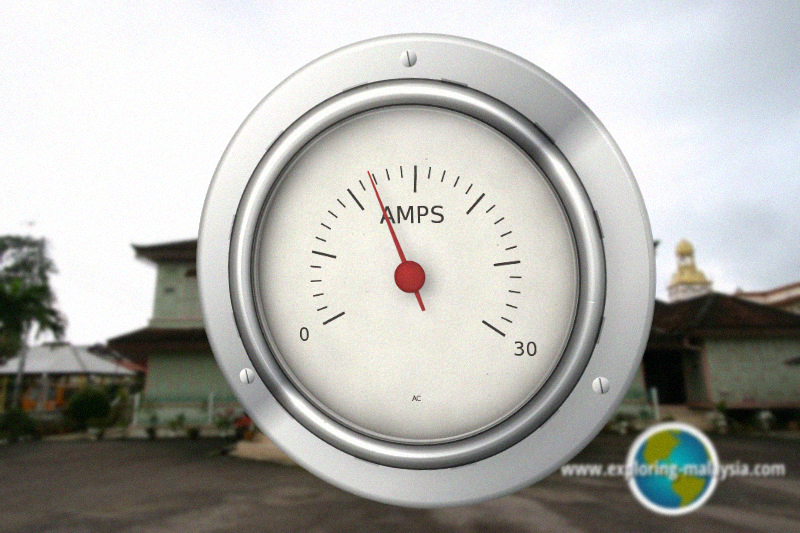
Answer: 12 A
